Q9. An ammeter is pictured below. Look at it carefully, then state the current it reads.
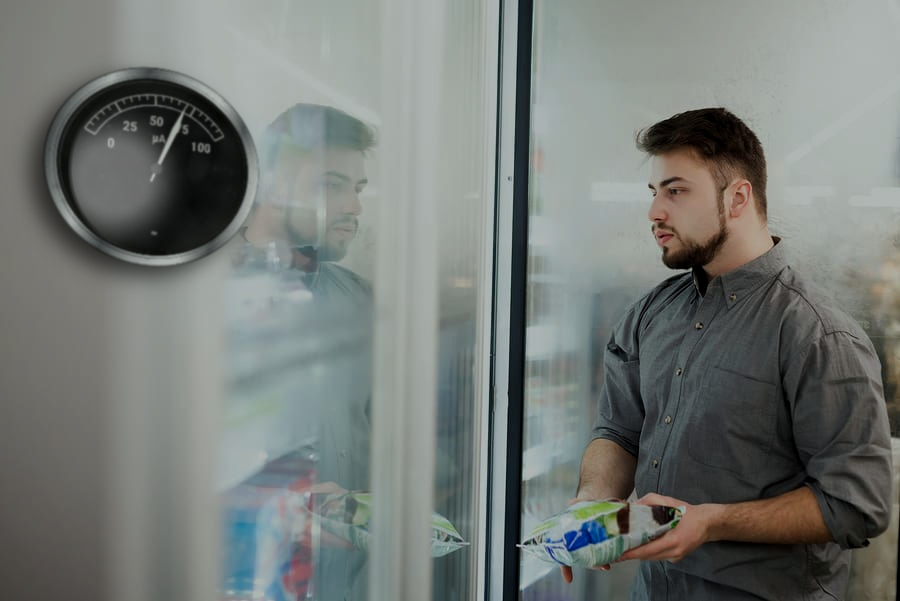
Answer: 70 µA
